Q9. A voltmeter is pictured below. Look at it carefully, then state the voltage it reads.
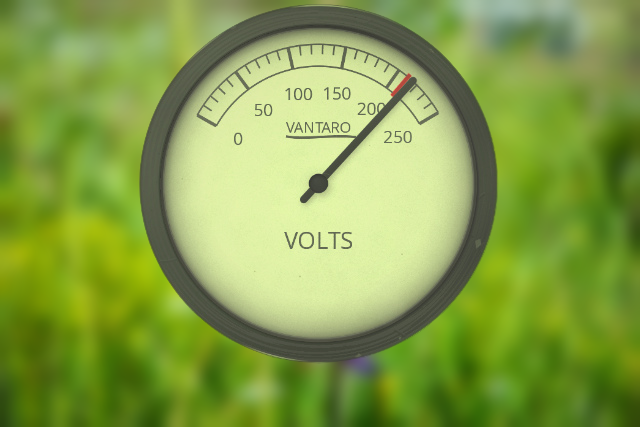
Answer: 215 V
